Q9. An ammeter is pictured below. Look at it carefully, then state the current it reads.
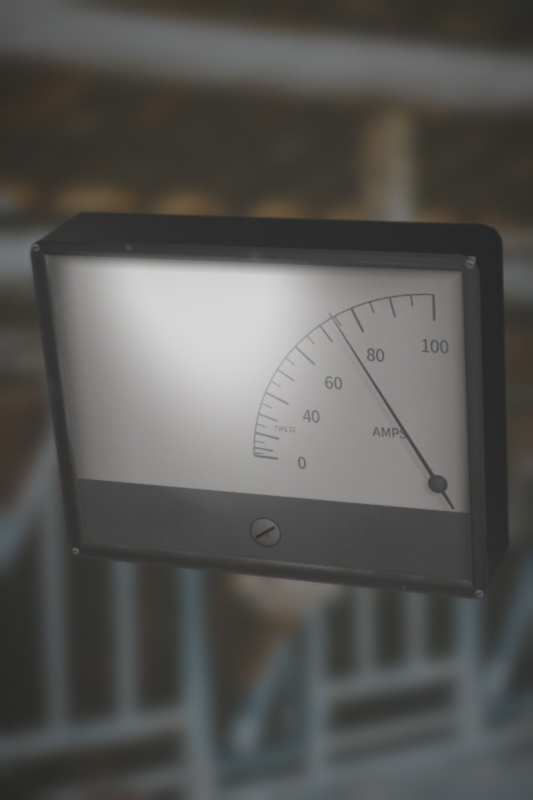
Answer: 75 A
